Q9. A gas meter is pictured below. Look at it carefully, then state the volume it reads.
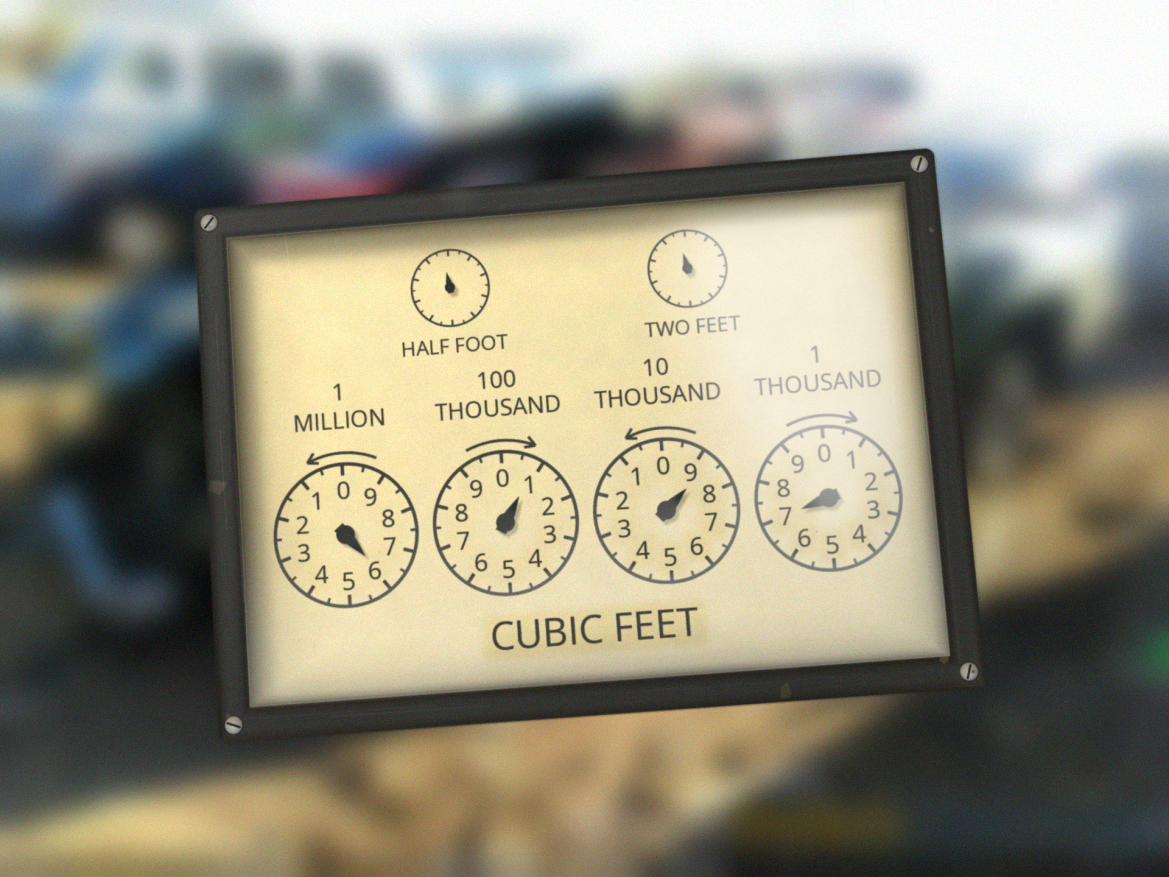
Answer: 608700 ft³
